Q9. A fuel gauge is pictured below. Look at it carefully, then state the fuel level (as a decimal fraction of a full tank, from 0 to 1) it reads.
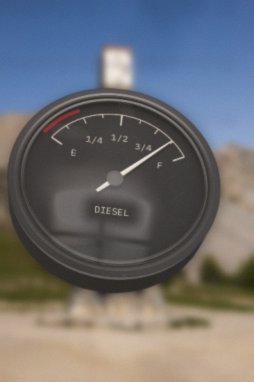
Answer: 0.875
